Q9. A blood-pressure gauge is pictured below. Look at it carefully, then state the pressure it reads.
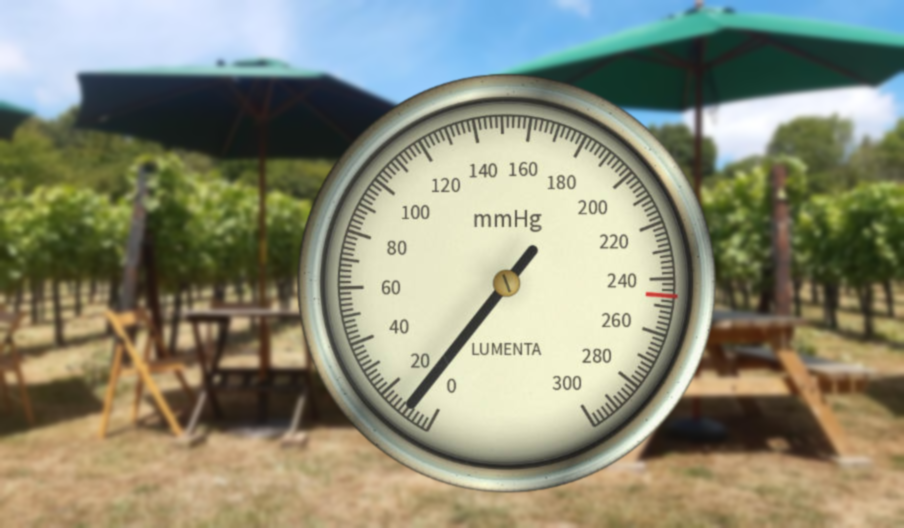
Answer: 10 mmHg
